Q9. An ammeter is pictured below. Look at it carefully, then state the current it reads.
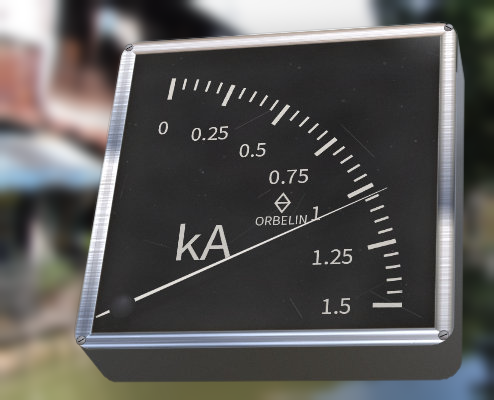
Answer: 1.05 kA
